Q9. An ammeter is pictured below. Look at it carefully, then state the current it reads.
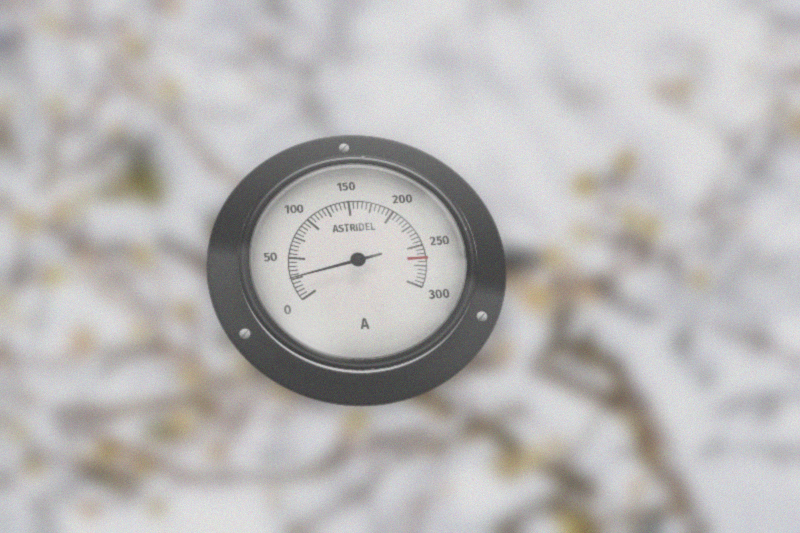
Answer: 25 A
